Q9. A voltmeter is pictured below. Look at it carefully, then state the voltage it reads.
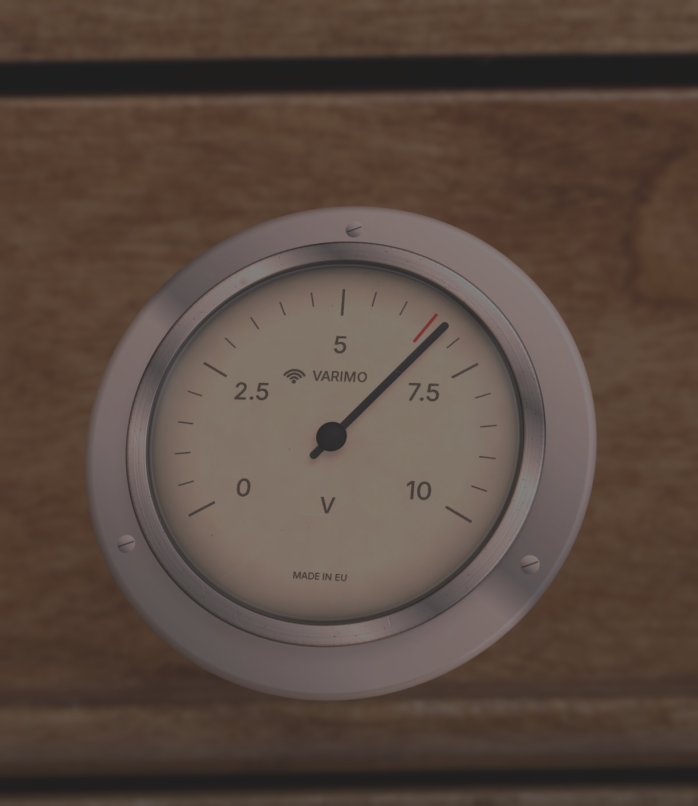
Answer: 6.75 V
